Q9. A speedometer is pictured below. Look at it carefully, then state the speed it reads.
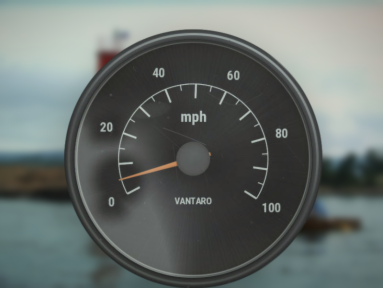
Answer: 5 mph
